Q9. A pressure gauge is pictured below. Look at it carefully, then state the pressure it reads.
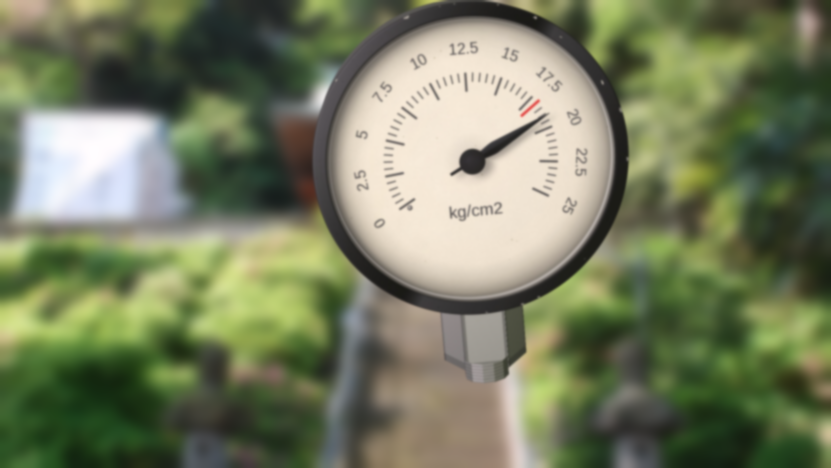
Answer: 19 kg/cm²
